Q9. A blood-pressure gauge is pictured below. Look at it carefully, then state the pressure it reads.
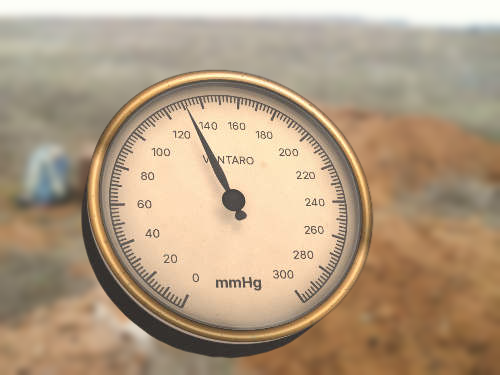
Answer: 130 mmHg
